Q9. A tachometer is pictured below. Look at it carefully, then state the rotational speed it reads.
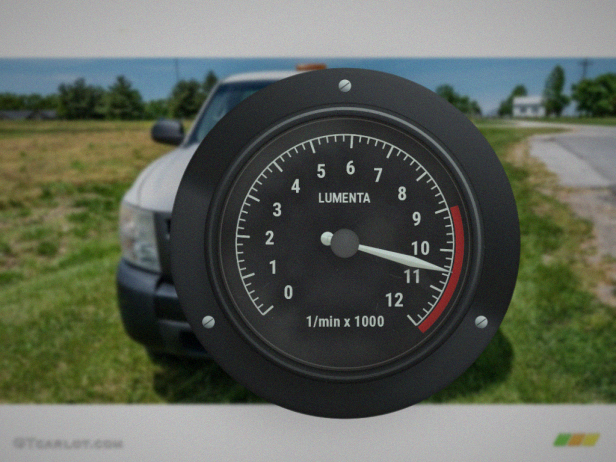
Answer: 10500 rpm
